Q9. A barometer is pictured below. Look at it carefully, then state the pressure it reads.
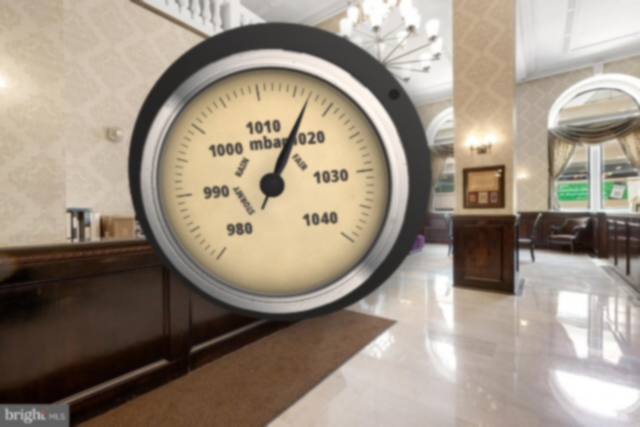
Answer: 1017 mbar
